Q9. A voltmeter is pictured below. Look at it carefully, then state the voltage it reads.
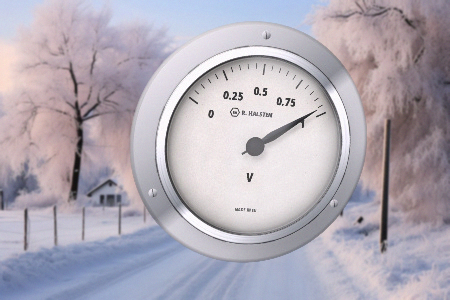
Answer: 0.95 V
